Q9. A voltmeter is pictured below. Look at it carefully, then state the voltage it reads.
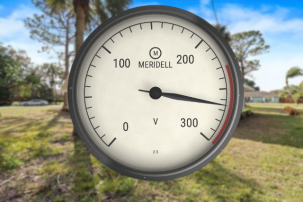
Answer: 265 V
